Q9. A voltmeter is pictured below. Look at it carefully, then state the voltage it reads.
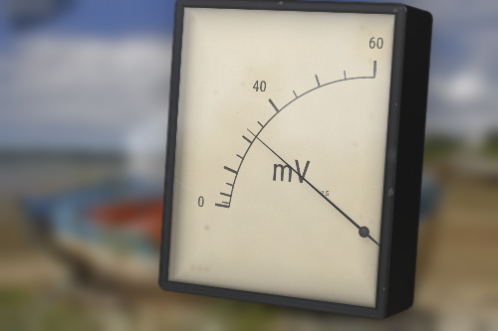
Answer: 32.5 mV
